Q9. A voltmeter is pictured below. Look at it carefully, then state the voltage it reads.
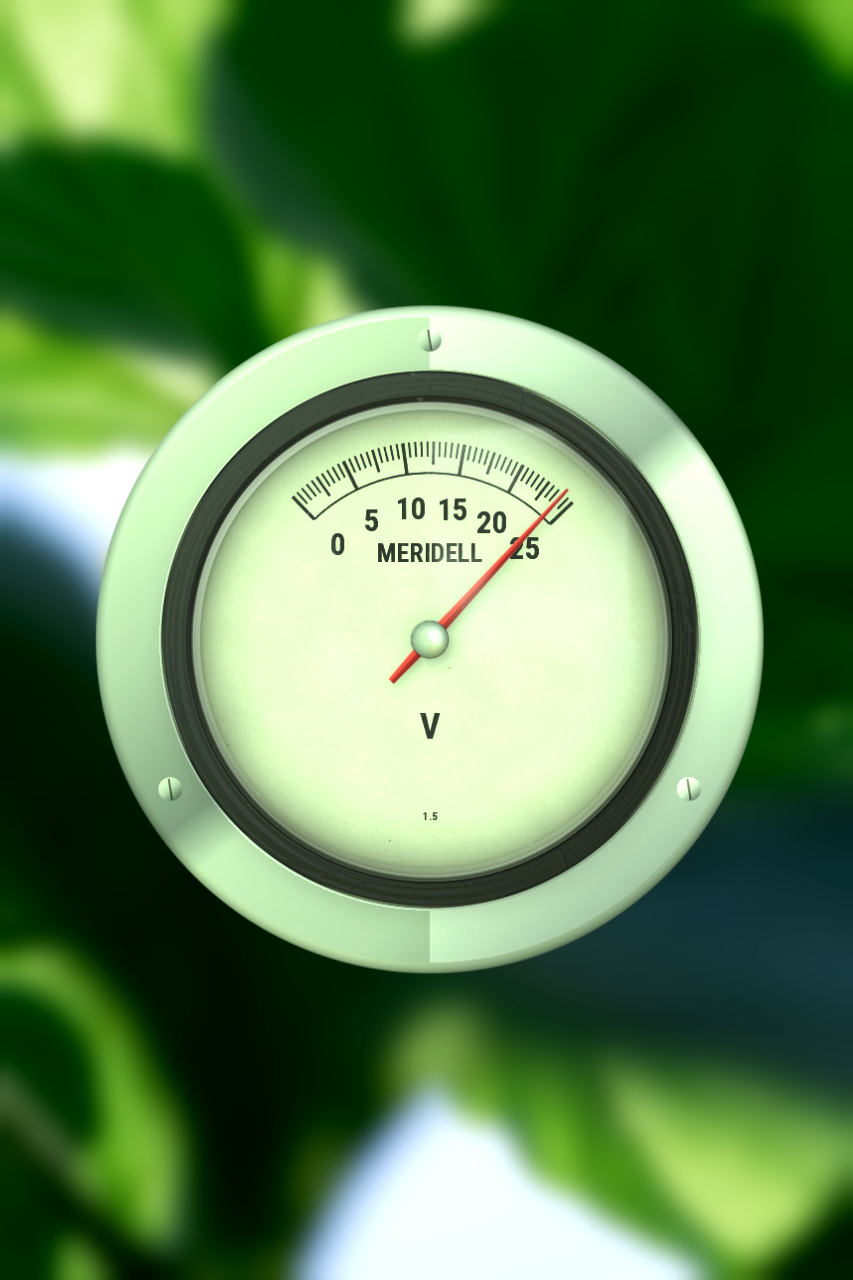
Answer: 24 V
